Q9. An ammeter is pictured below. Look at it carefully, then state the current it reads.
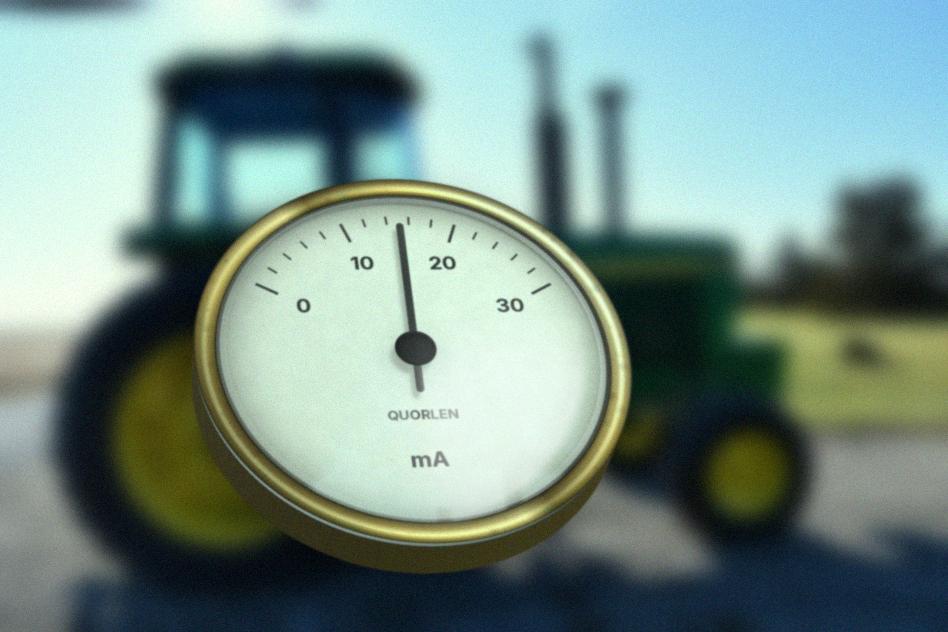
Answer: 15 mA
